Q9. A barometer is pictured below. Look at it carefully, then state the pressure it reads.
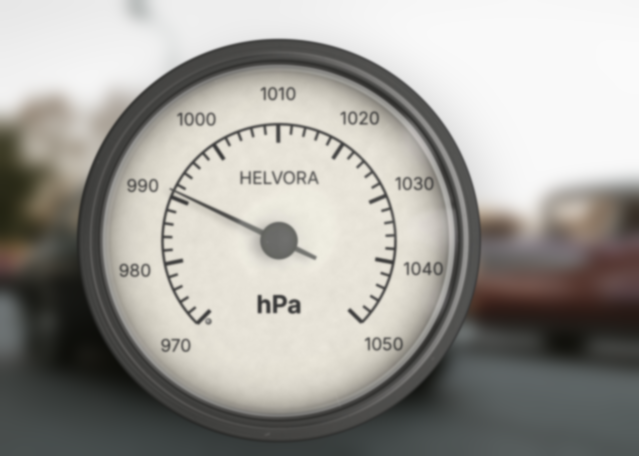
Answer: 991 hPa
